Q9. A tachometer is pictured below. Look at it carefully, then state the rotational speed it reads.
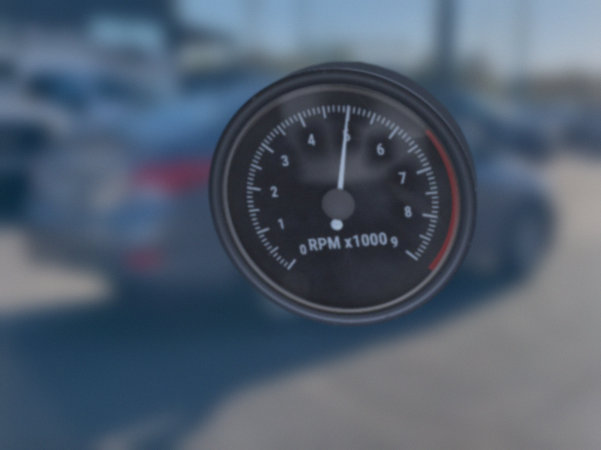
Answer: 5000 rpm
